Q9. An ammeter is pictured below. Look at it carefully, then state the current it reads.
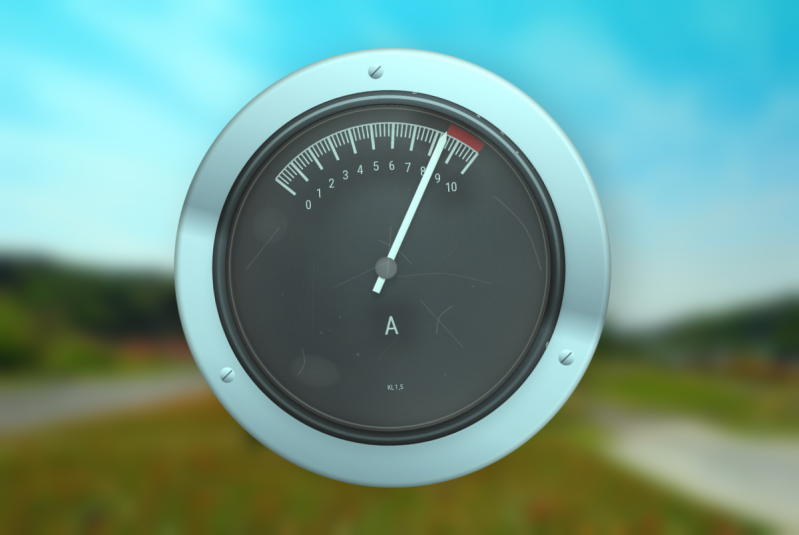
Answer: 8.4 A
